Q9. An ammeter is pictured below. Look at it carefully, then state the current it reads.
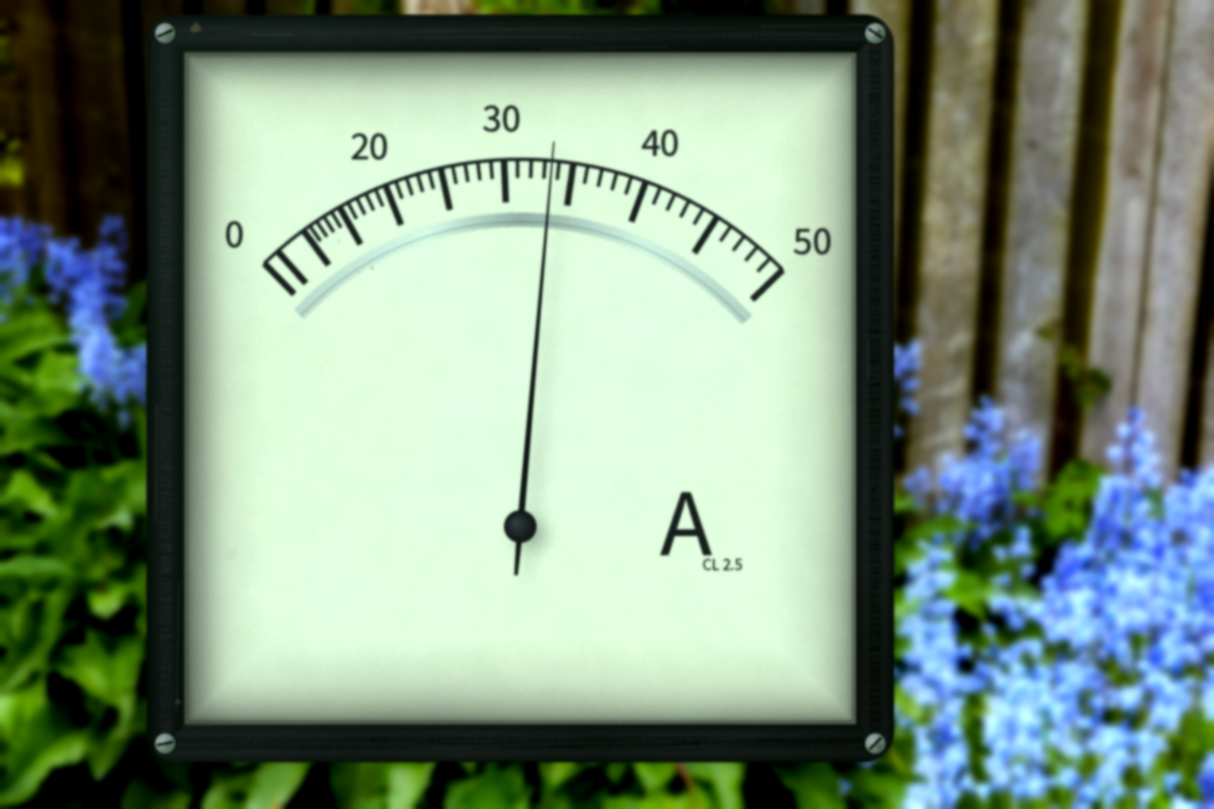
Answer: 33.5 A
